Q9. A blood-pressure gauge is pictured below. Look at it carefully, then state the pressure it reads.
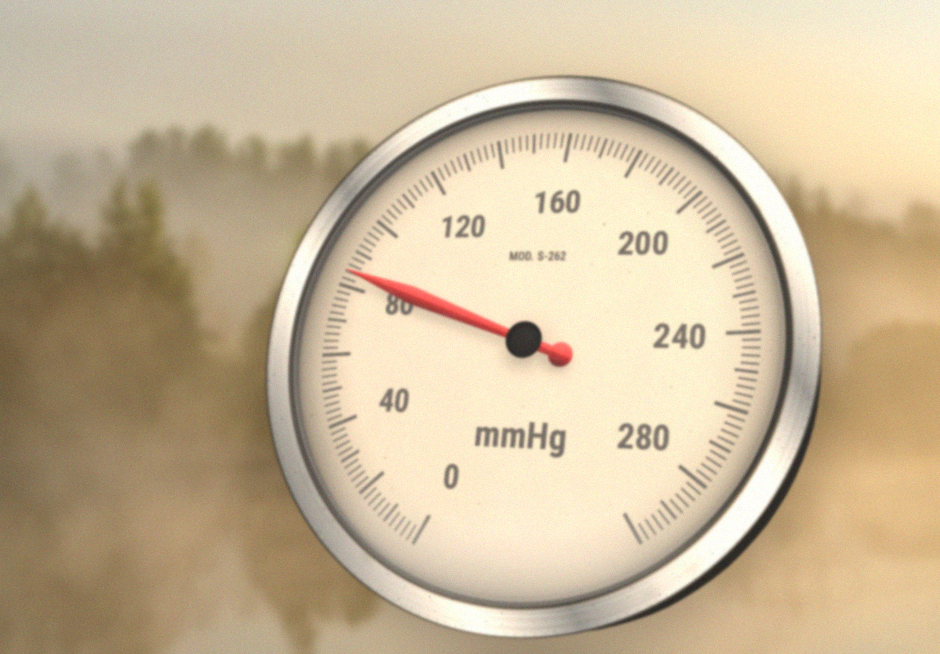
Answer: 84 mmHg
